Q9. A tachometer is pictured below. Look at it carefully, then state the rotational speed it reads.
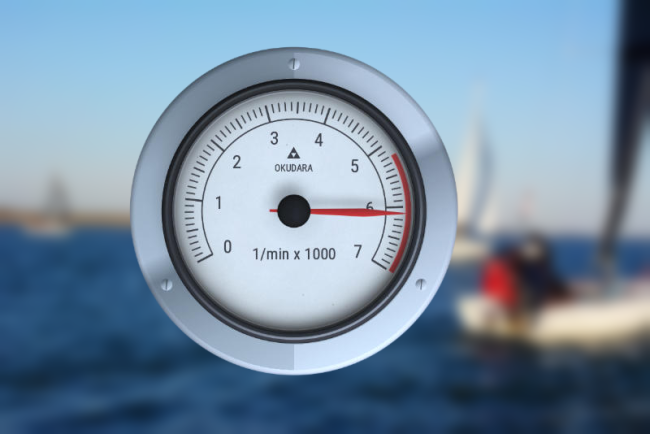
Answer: 6100 rpm
